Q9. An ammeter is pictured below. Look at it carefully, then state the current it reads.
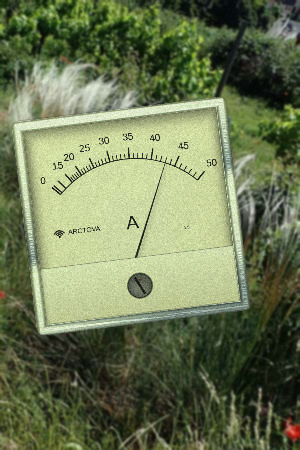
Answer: 43 A
